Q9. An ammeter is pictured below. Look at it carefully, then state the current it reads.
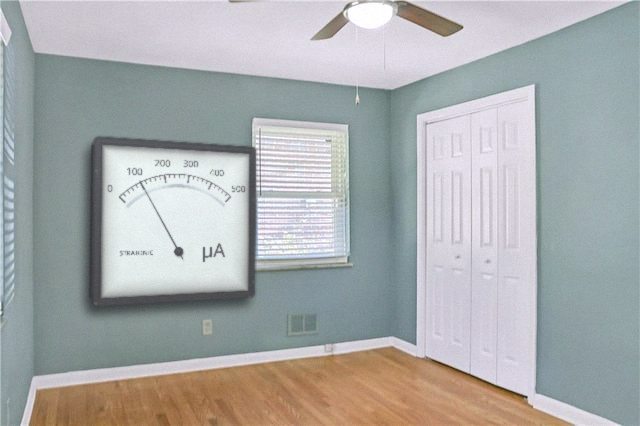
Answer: 100 µA
